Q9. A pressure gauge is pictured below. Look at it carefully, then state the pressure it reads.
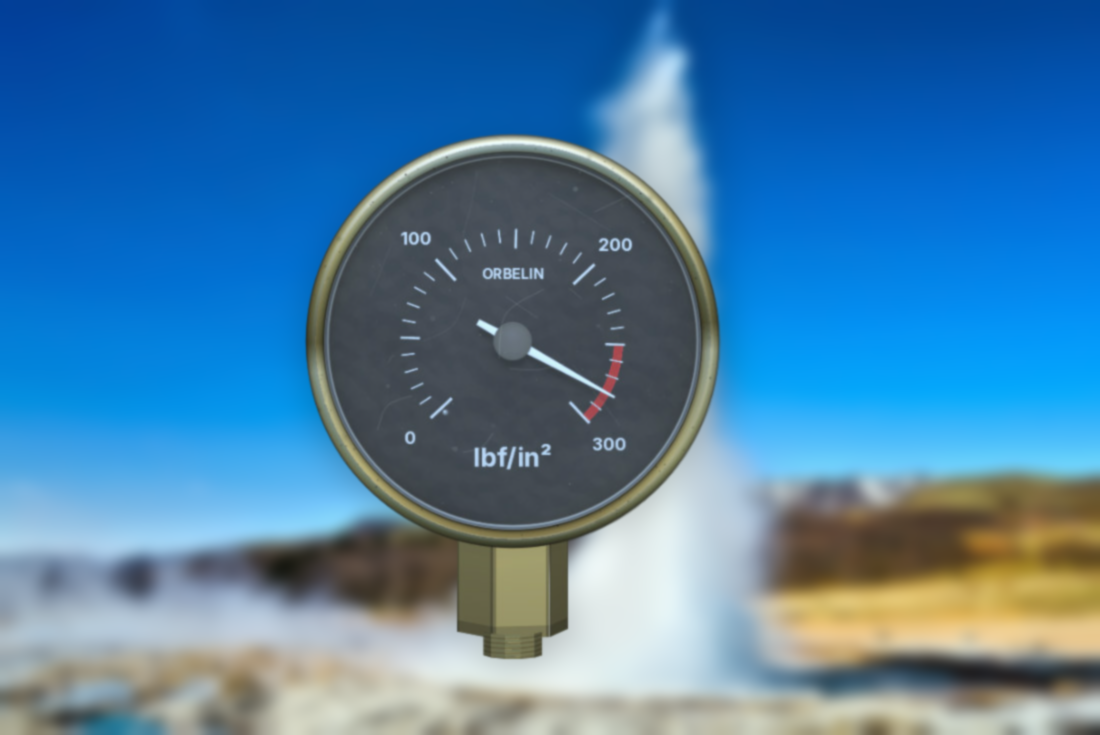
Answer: 280 psi
